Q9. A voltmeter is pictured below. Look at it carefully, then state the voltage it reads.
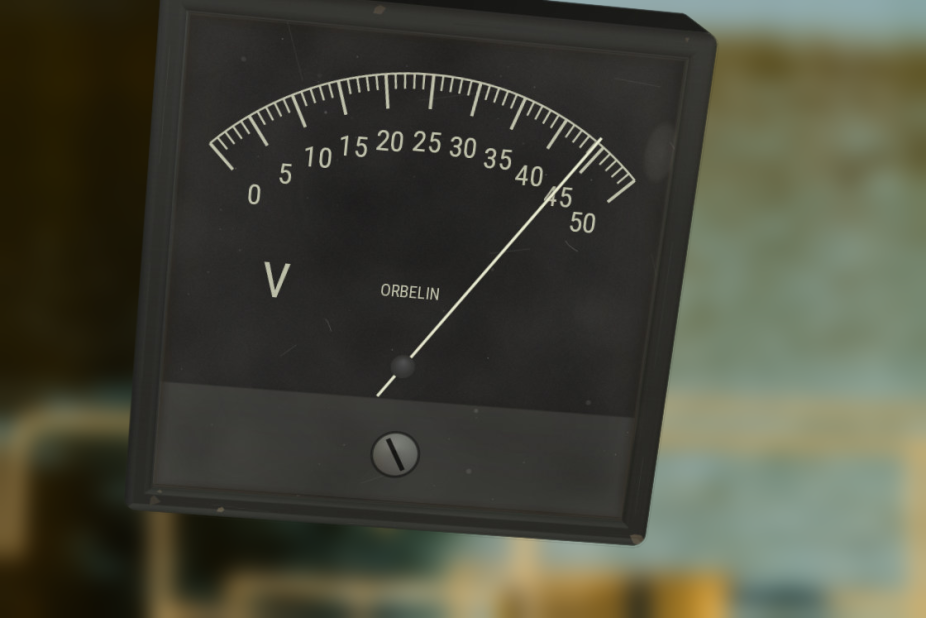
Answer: 44 V
